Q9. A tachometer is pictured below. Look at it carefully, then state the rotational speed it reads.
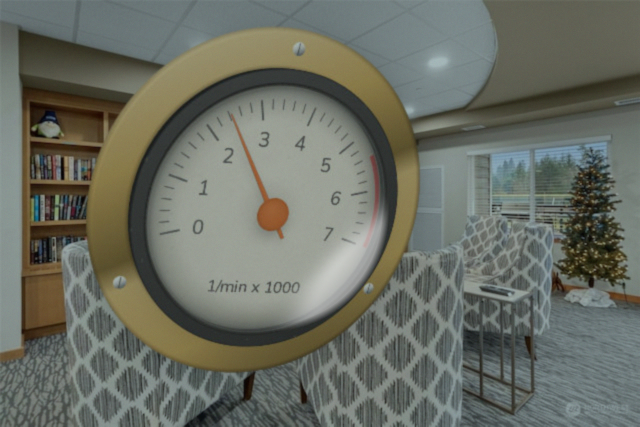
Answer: 2400 rpm
